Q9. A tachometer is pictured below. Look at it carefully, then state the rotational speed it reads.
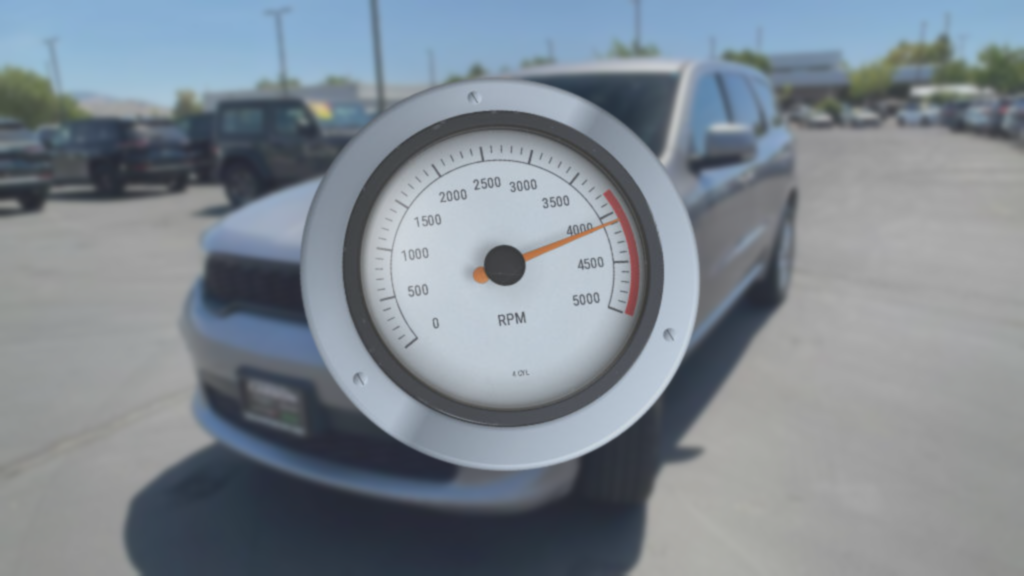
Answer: 4100 rpm
